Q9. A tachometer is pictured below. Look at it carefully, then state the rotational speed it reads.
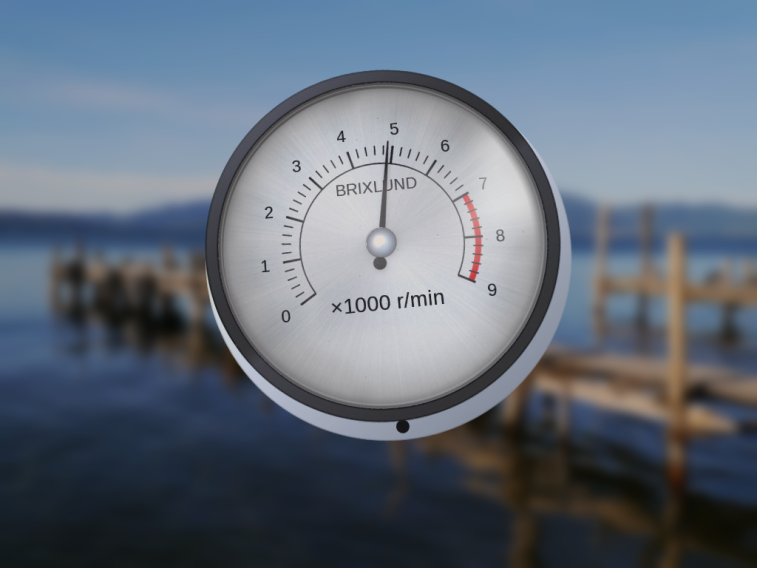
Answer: 4900 rpm
